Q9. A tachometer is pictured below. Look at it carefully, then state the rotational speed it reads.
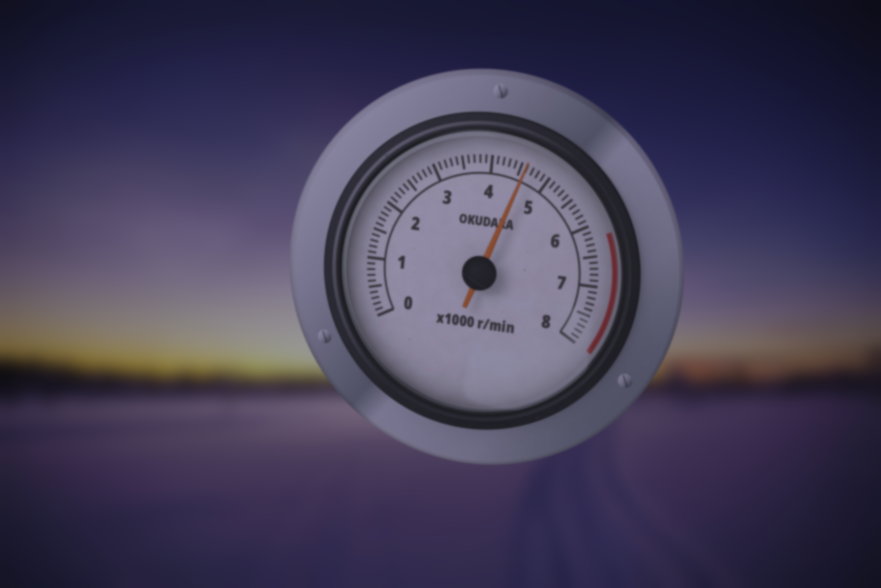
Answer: 4600 rpm
